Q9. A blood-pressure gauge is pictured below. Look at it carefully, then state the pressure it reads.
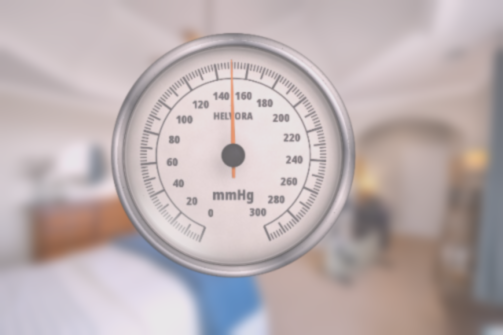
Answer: 150 mmHg
